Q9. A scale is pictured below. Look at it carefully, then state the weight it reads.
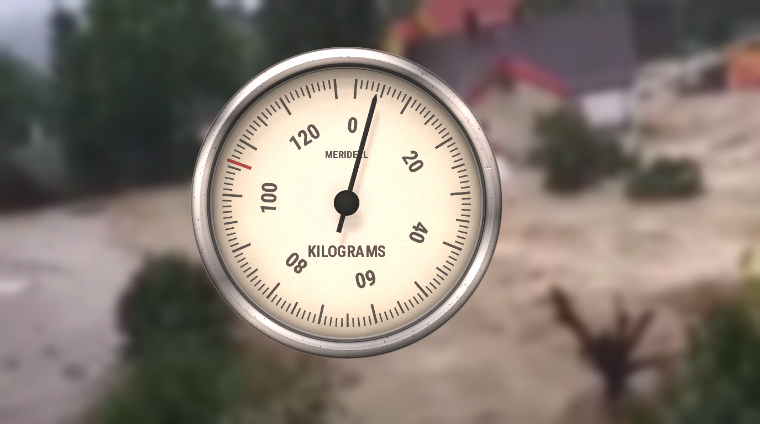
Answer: 4 kg
